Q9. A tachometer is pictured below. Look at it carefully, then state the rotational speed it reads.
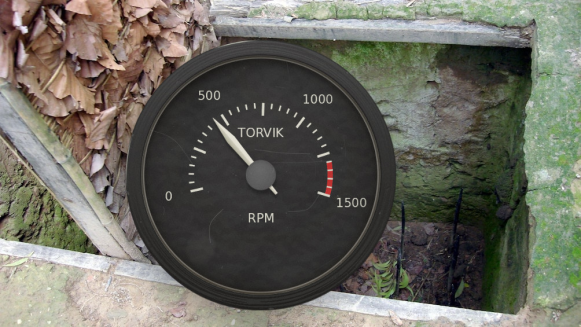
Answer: 450 rpm
